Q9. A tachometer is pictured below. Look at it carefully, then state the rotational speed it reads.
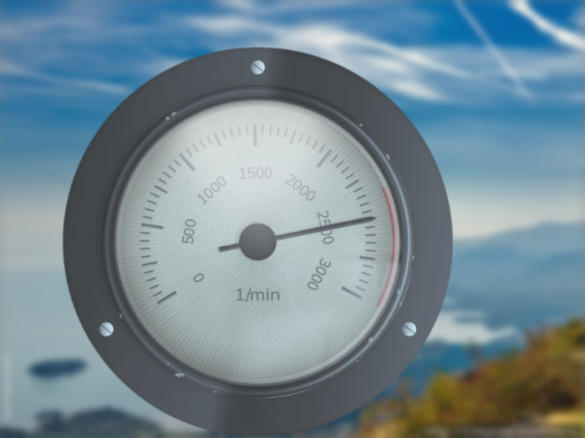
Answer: 2500 rpm
